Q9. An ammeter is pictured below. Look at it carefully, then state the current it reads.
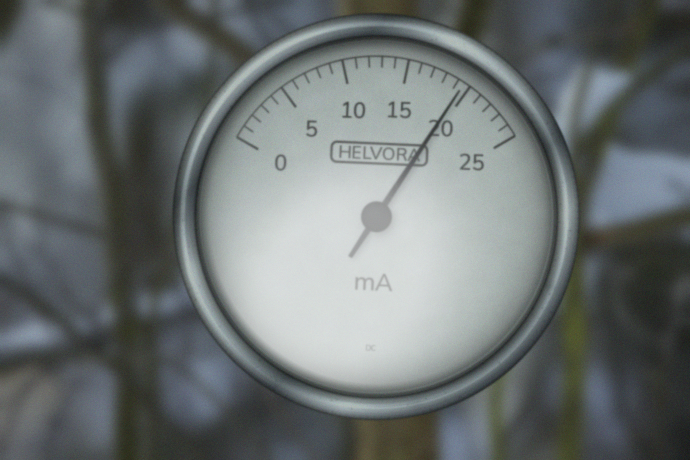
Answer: 19.5 mA
